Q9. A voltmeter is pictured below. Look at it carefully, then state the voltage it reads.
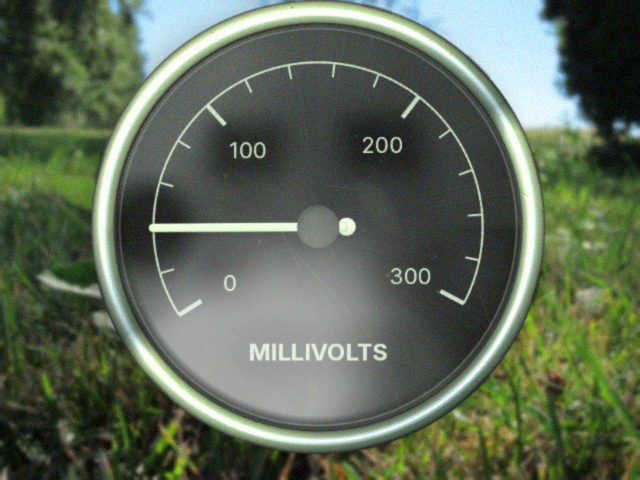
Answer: 40 mV
